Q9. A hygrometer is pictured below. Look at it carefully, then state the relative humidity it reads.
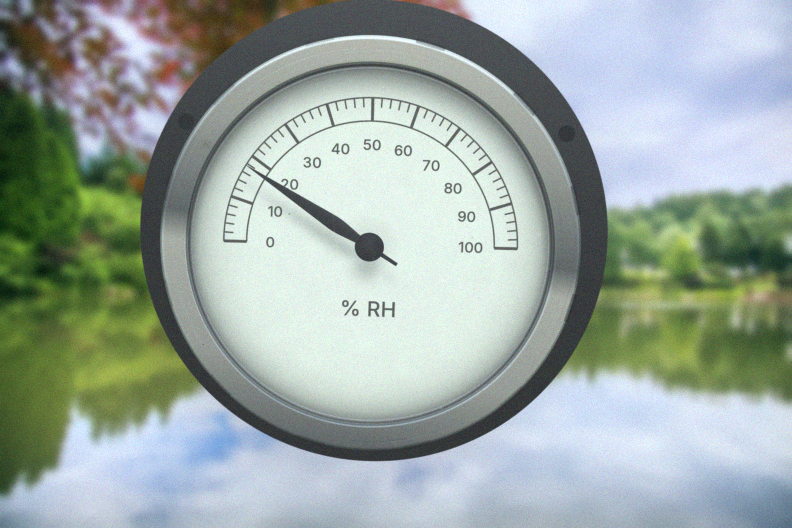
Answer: 18 %
